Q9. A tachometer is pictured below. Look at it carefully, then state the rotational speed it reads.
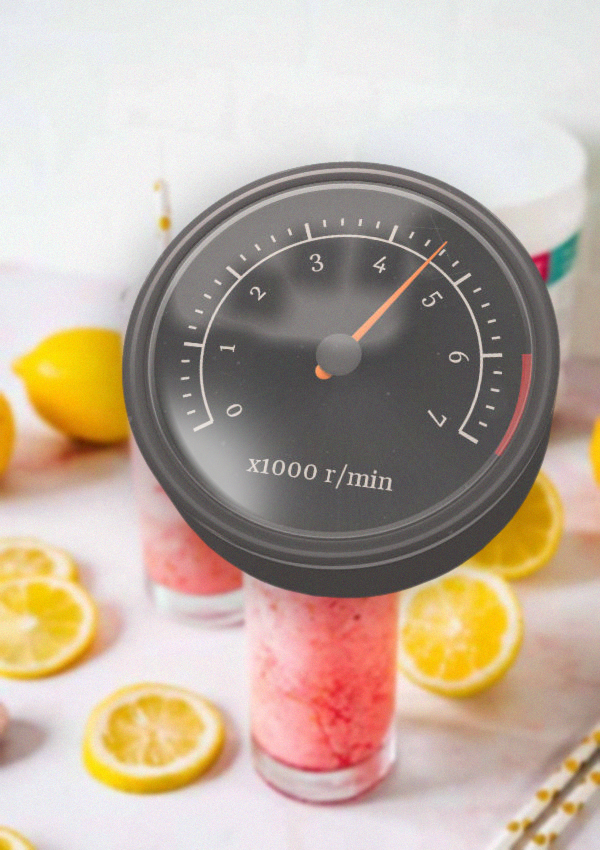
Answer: 4600 rpm
